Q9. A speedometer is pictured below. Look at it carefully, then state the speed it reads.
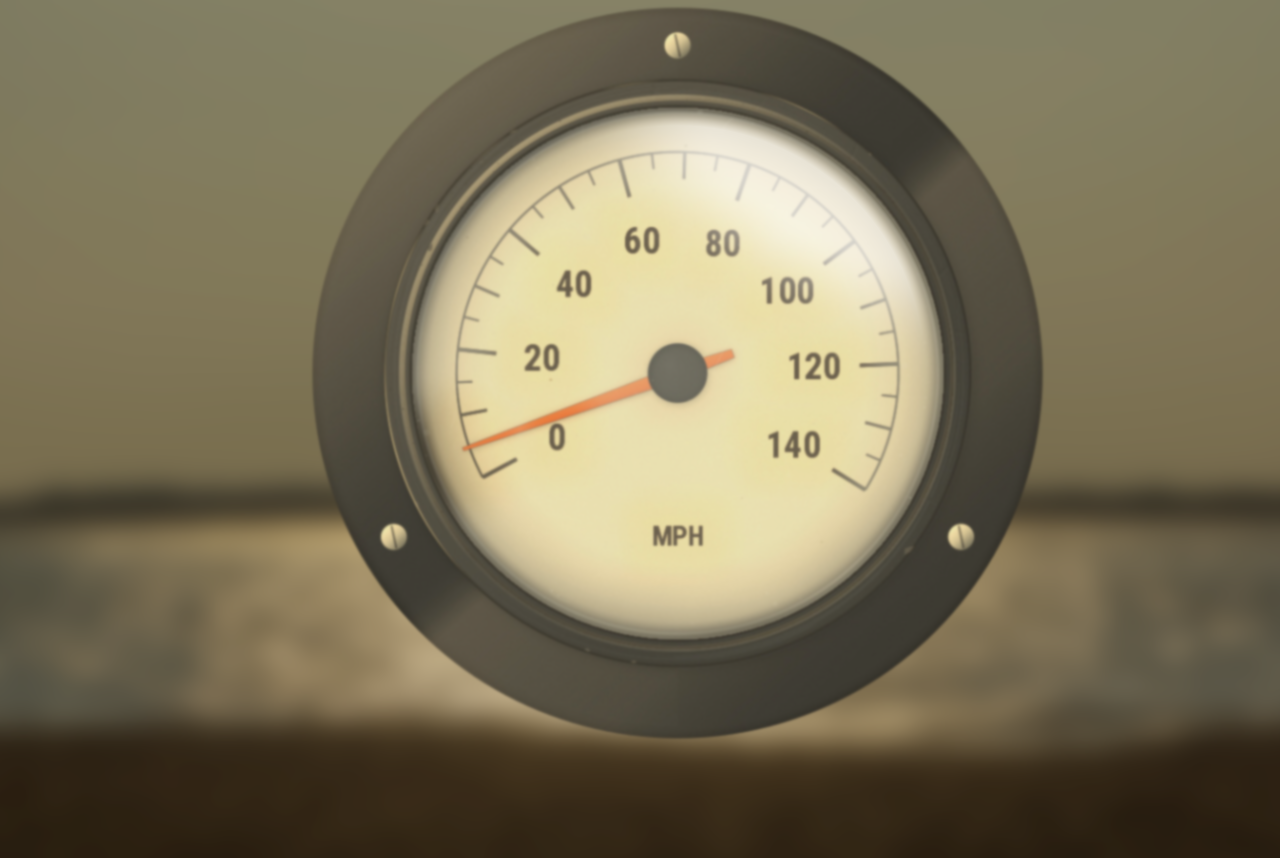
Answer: 5 mph
